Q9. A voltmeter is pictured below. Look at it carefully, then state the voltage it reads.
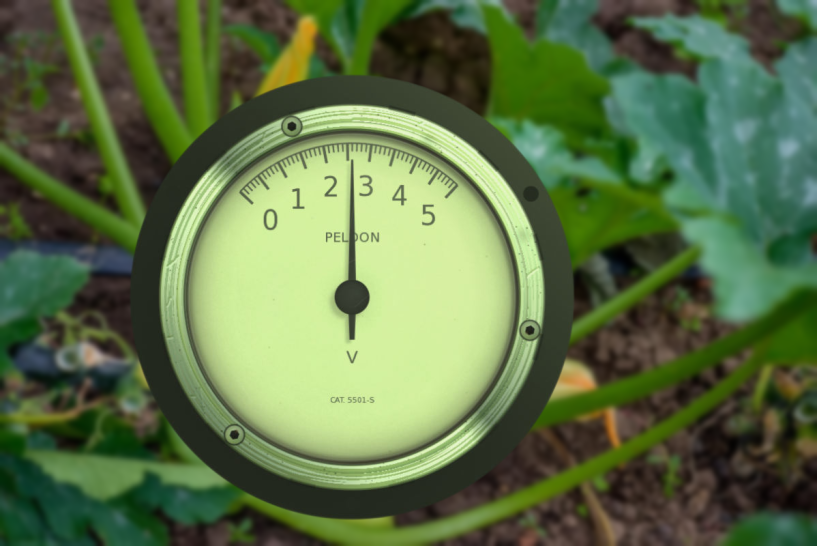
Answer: 2.6 V
